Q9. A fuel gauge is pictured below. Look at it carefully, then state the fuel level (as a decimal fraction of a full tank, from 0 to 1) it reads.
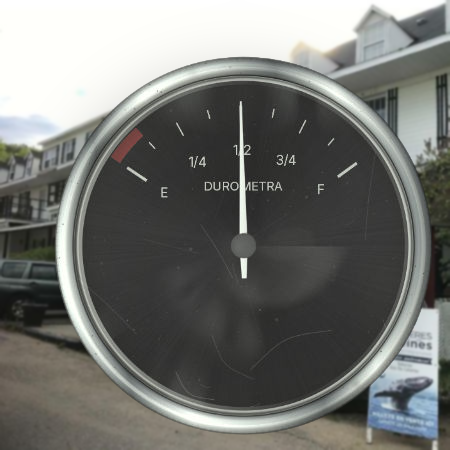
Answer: 0.5
